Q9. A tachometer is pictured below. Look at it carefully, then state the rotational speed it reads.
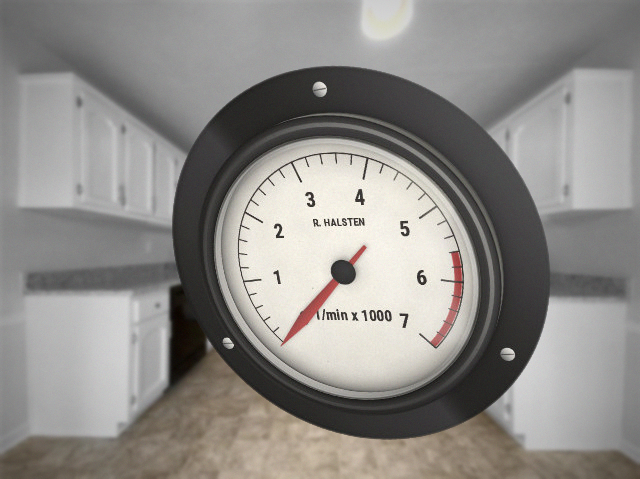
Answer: 0 rpm
